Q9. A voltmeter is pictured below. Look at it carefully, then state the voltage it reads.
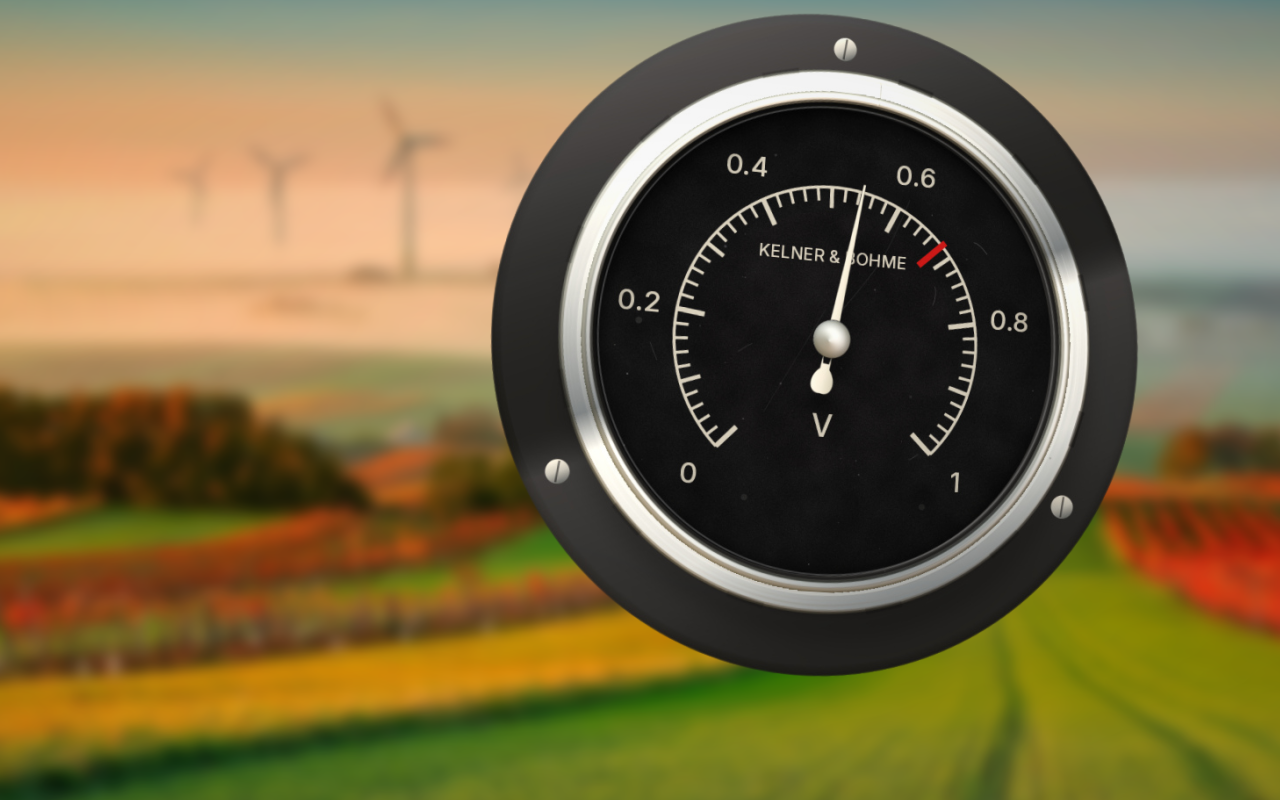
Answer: 0.54 V
